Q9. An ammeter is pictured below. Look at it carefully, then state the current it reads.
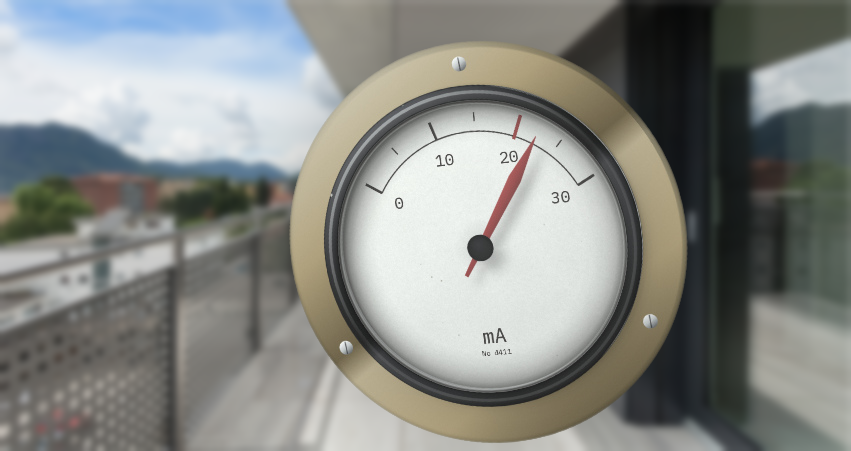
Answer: 22.5 mA
